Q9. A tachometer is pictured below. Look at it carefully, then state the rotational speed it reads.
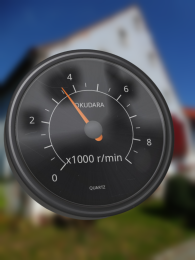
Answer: 3500 rpm
